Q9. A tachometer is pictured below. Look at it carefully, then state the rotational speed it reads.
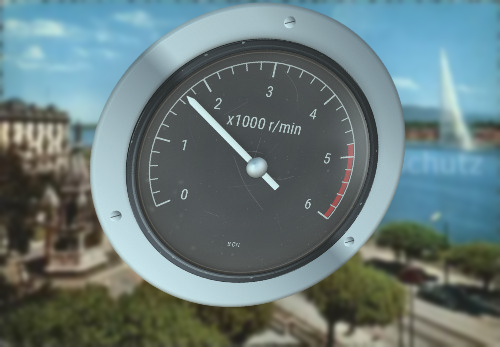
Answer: 1700 rpm
